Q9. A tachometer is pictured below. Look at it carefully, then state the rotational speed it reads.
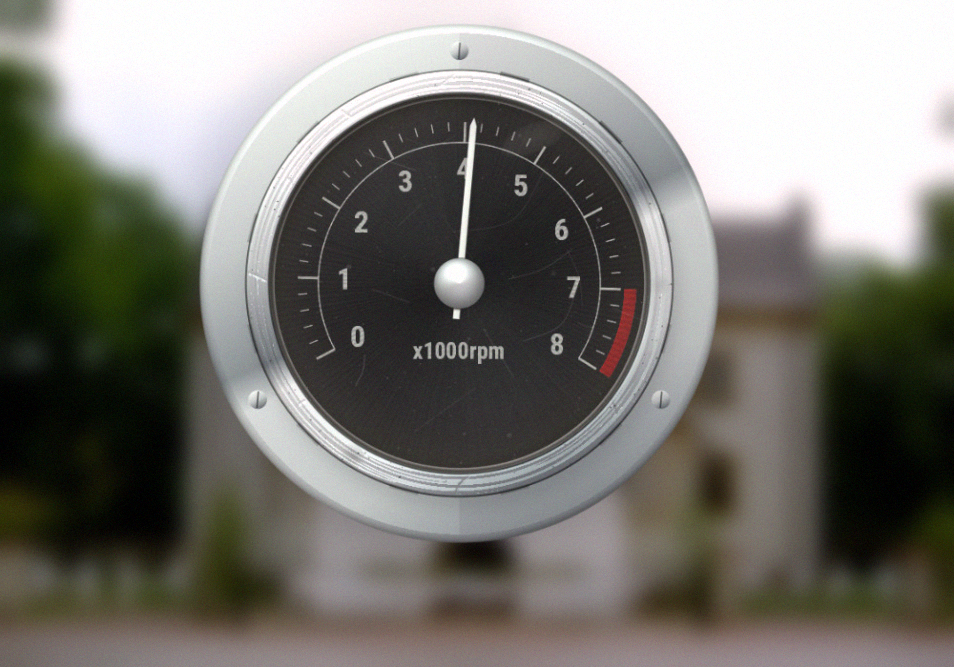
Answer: 4100 rpm
